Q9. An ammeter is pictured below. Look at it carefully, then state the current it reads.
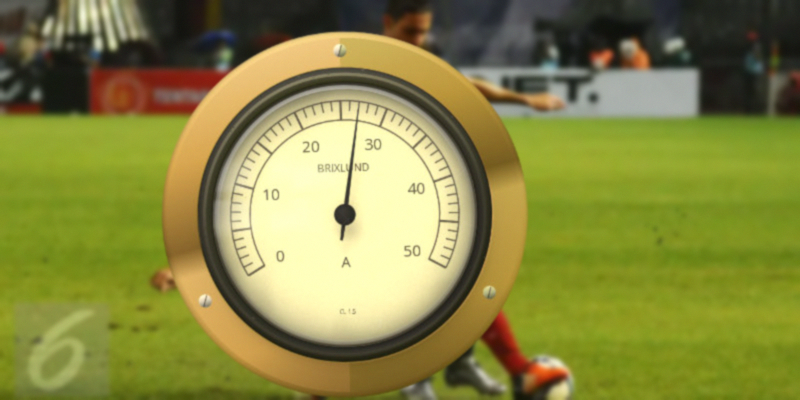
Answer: 27 A
